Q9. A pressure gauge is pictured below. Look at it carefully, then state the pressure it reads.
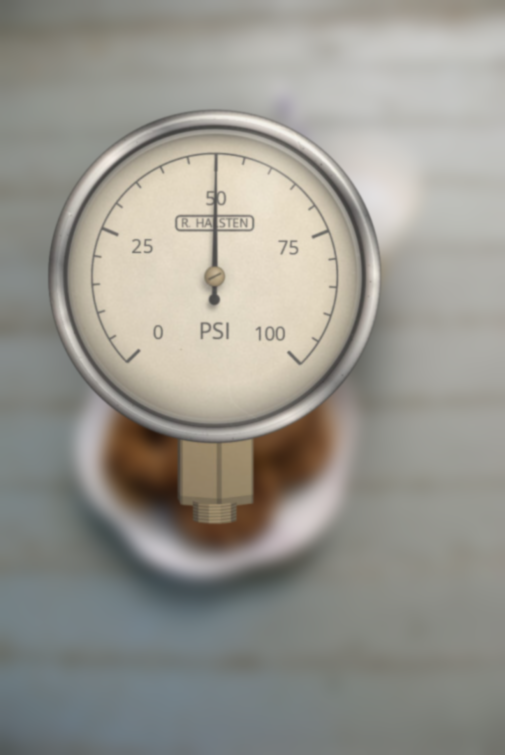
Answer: 50 psi
